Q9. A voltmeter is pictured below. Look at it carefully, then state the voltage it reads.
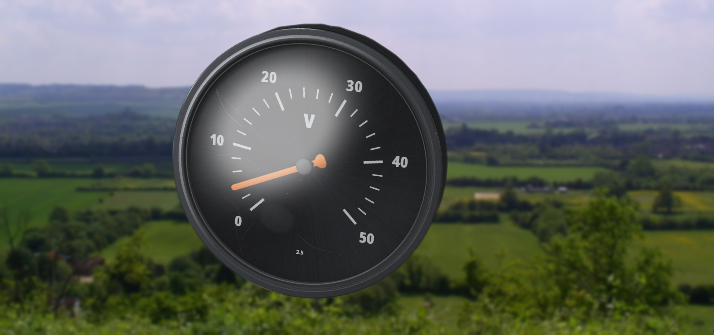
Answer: 4 V
